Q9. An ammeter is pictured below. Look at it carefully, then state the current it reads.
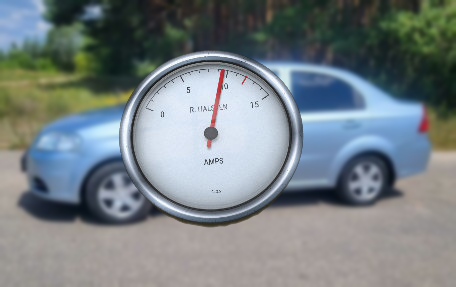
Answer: 9.5 A
